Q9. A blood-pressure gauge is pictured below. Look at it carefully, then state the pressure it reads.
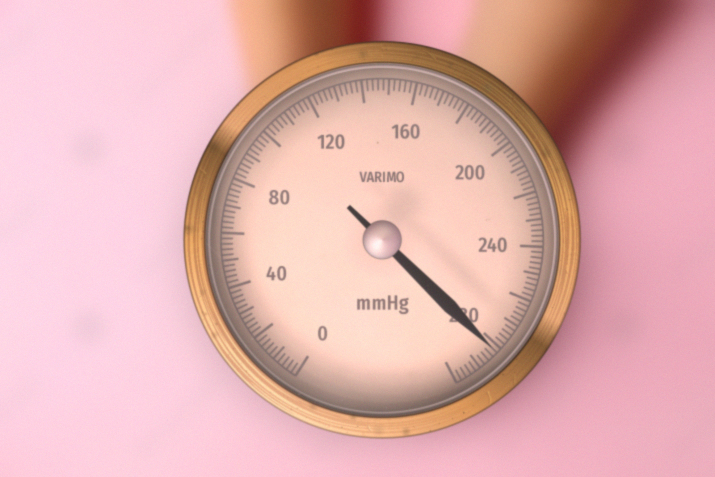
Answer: 282 mmHg
